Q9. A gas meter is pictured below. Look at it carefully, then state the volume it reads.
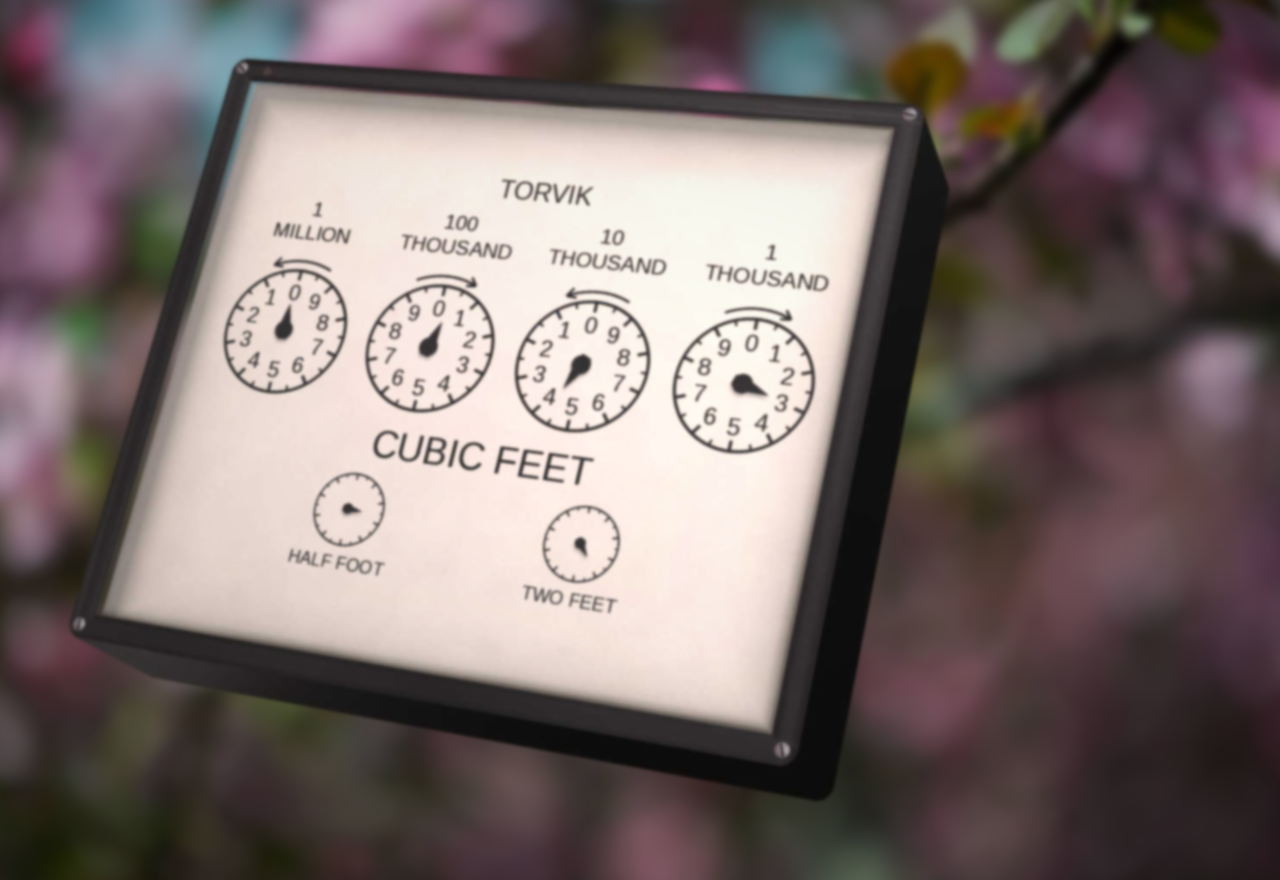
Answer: 4300 ft³
